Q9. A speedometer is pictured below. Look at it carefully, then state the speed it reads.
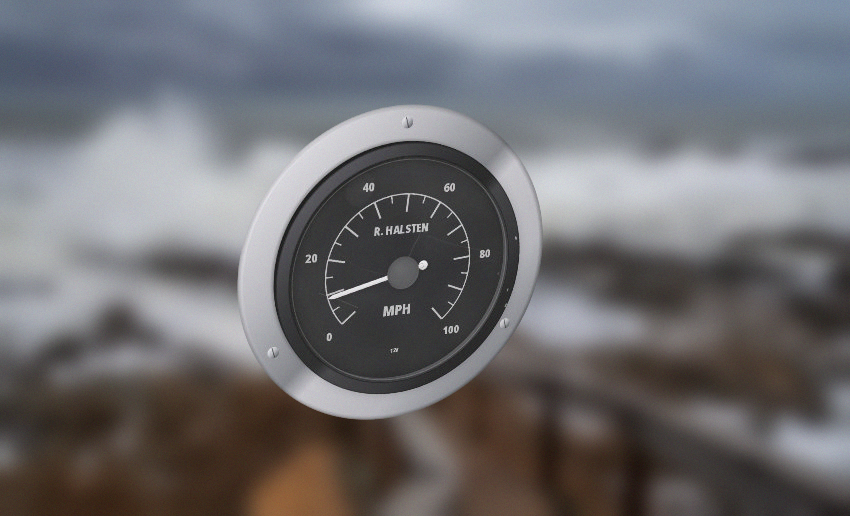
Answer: 10 mph
